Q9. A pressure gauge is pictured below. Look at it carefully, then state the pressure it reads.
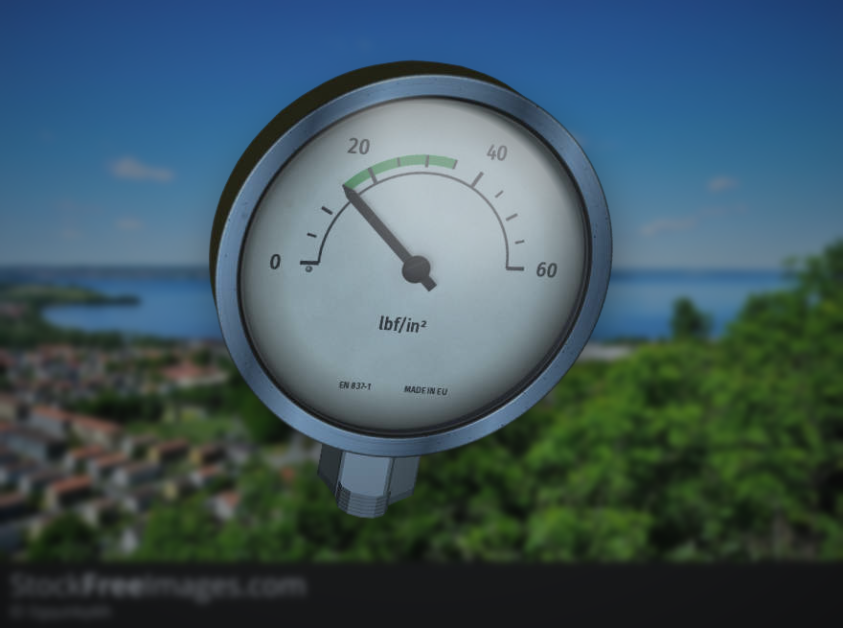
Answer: 15 psi
